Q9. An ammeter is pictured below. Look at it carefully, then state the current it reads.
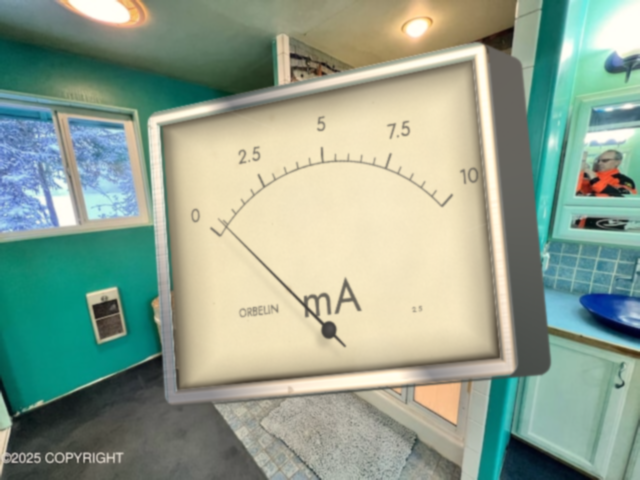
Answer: 0.5 mA
